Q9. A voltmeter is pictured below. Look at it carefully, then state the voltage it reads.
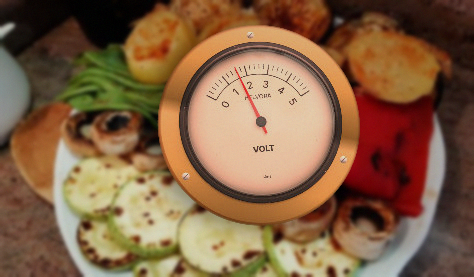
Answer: 1.6 V
